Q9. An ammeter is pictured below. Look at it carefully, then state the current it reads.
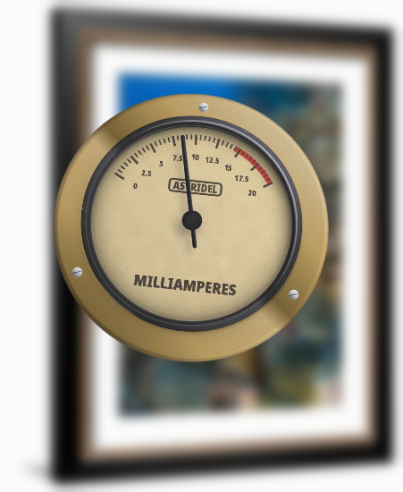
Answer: 8.5 mA
